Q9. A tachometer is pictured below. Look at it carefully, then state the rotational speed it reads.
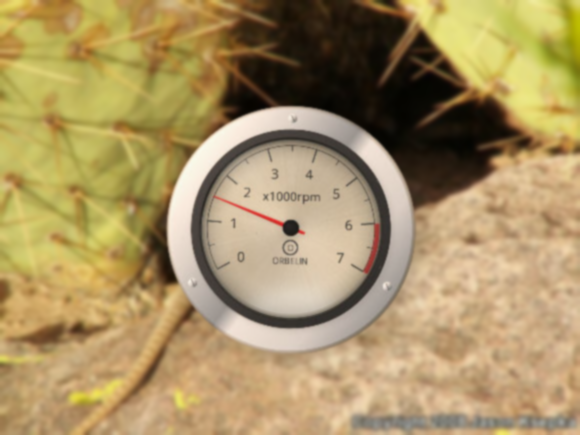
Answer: 1500 rpm
